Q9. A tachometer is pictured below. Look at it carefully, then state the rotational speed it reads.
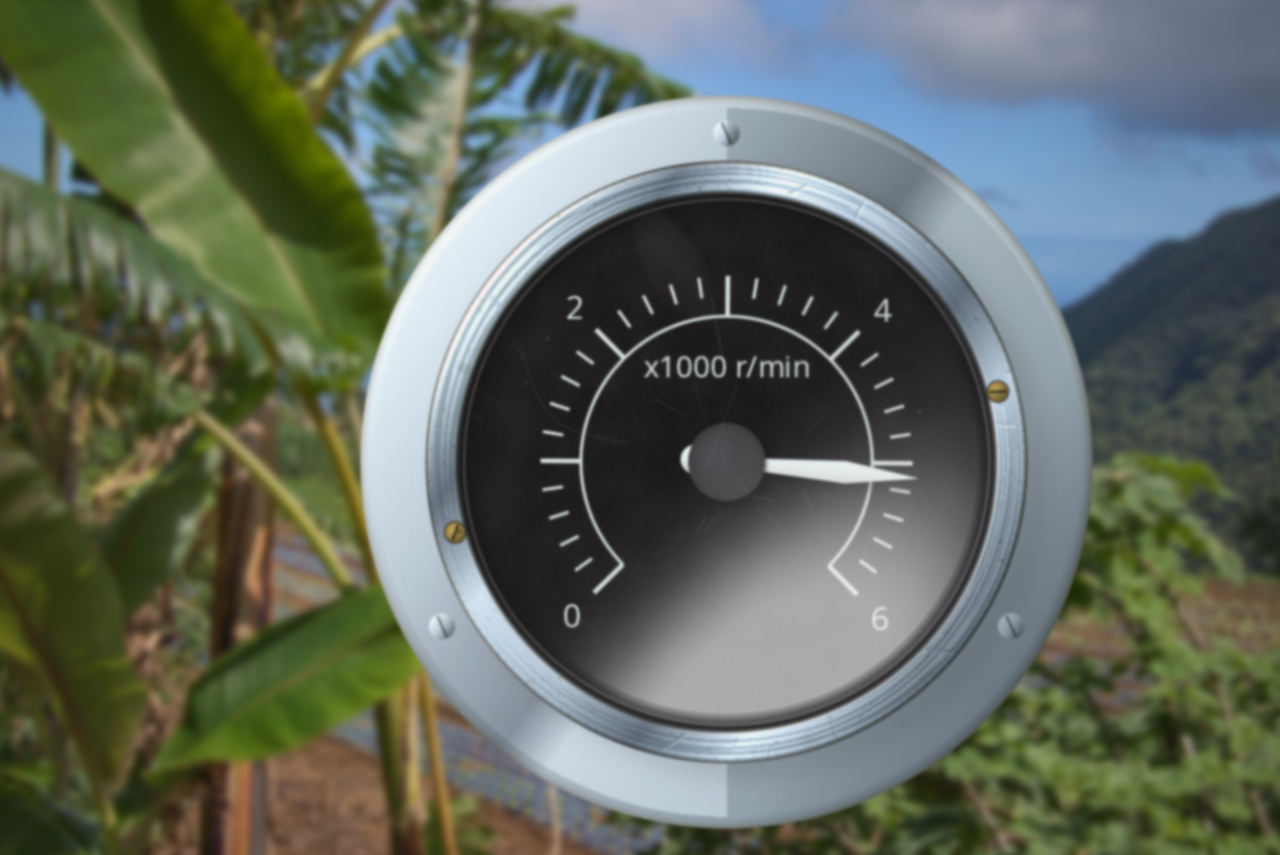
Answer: 5100 rpm
